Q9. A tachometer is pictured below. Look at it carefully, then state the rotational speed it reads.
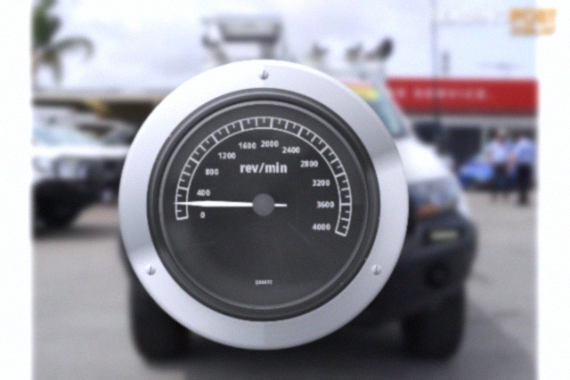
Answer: 200 rpm
